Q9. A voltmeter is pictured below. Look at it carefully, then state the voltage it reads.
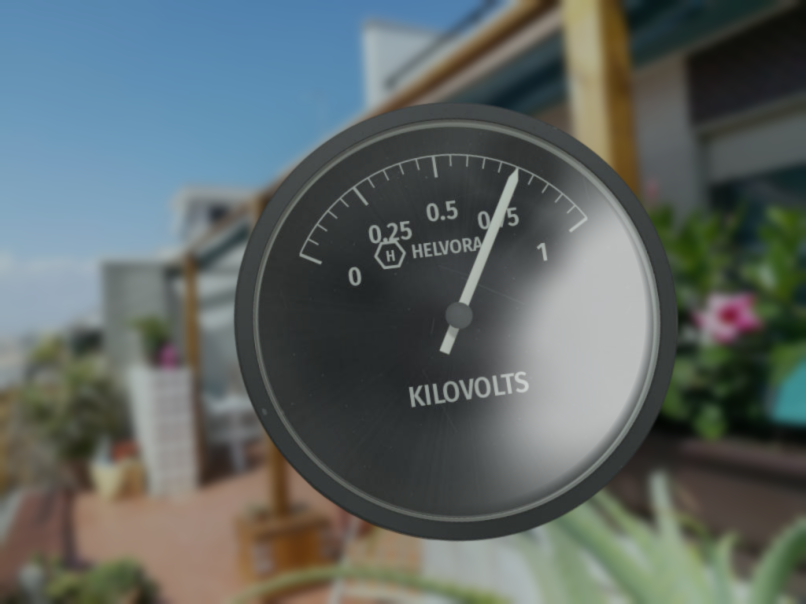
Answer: 0.75 kV
